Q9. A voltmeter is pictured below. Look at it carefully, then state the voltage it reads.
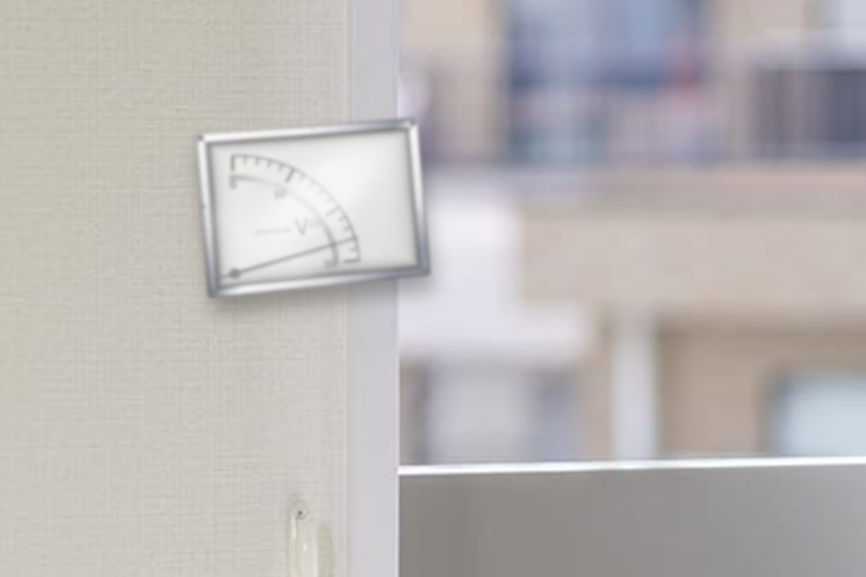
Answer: 26 V
